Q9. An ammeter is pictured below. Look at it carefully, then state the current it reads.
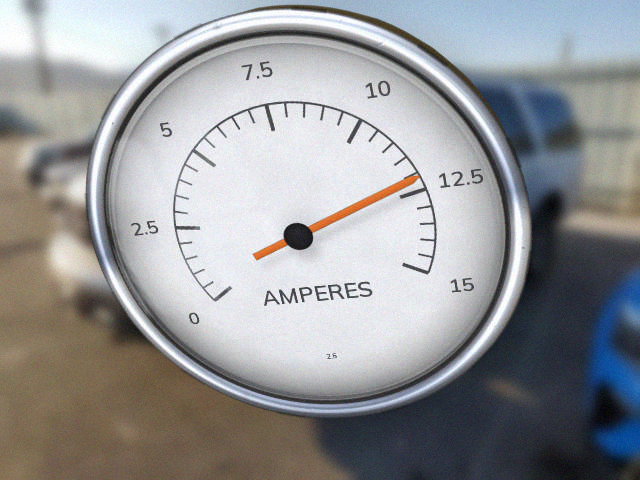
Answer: 12 A
